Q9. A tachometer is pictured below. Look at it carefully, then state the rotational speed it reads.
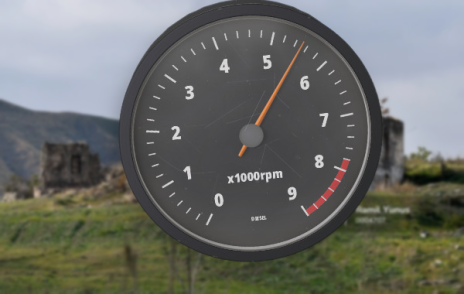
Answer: 5500 rpm
